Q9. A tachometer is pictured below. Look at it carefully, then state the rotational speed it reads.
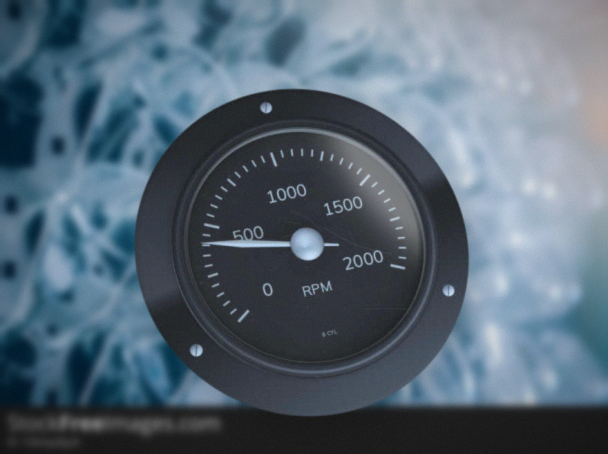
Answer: 400 rpm
